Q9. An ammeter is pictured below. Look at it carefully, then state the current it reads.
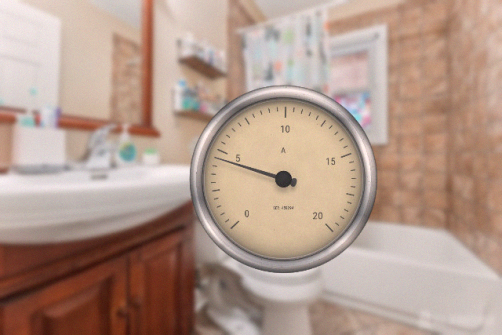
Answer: 4.5 A
